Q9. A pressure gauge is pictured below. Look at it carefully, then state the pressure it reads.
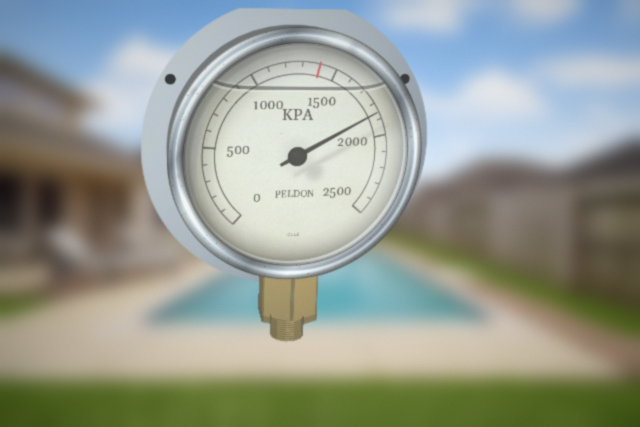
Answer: 1850 kPa
